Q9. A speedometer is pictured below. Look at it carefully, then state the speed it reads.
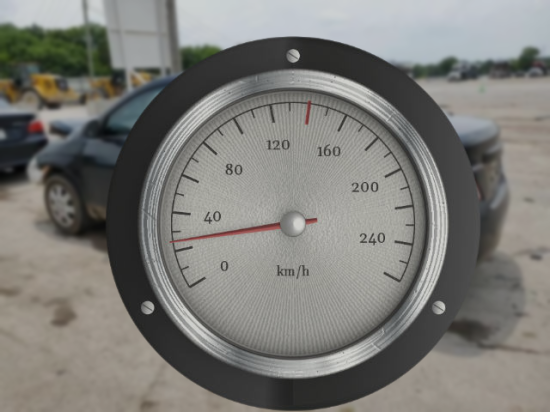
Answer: 25 km/h
